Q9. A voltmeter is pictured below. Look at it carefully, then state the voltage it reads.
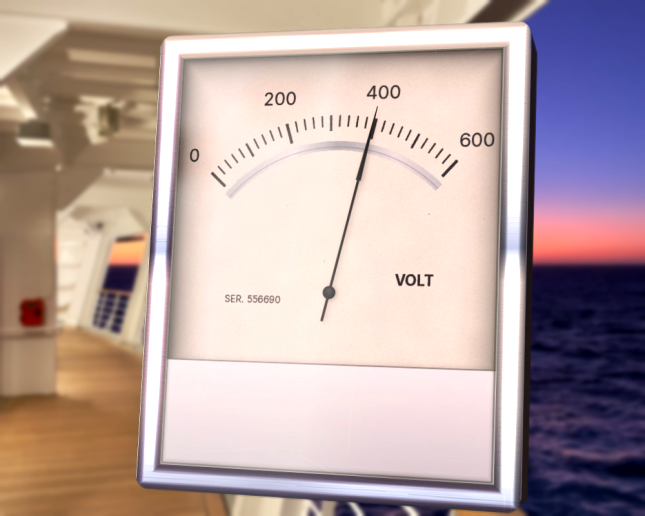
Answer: 400 V
